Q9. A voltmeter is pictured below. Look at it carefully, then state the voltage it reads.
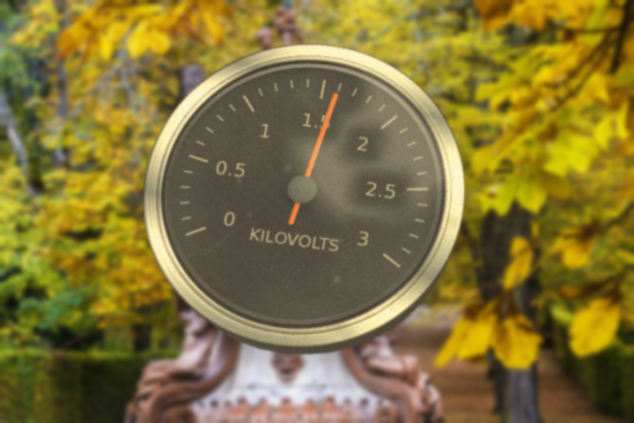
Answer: 1.6 kV
